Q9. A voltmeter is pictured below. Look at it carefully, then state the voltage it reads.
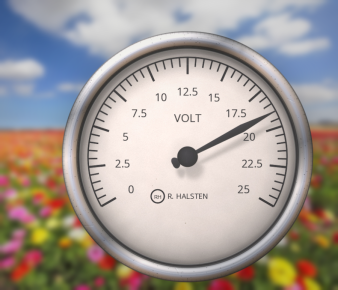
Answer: 19 V
